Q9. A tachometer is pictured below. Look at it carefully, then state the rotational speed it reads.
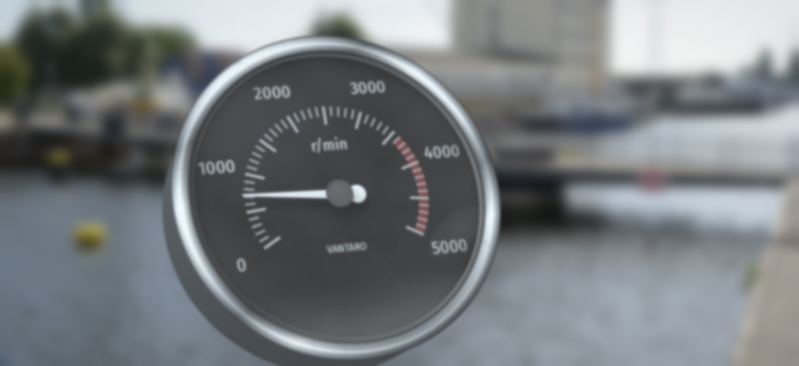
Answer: 700 rpm
